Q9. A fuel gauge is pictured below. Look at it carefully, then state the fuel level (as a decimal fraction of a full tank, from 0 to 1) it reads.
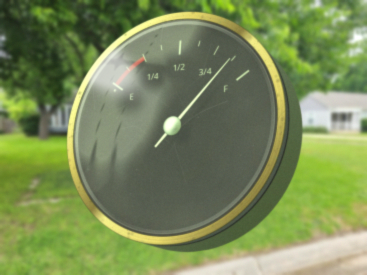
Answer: 0.875
